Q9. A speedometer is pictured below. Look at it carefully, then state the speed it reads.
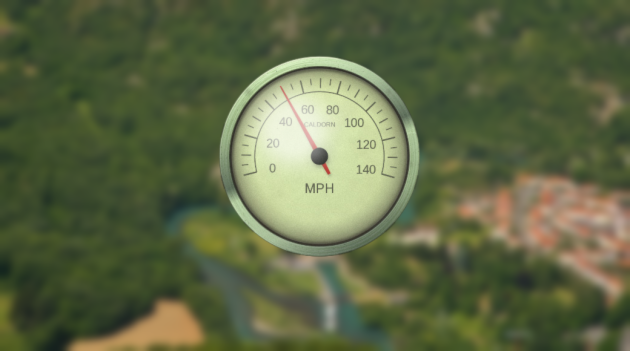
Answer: 50 mph
